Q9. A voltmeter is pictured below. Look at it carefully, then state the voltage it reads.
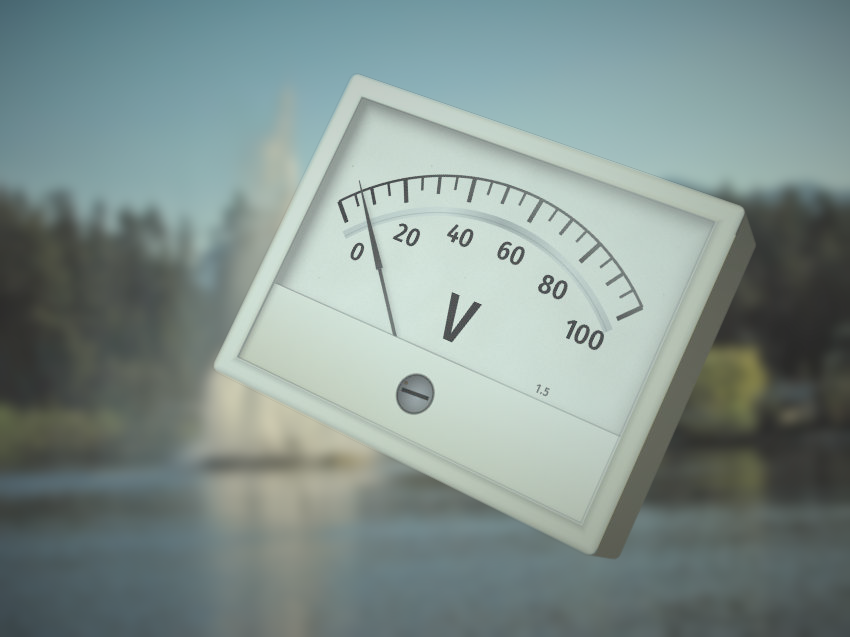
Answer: 7.5 V
